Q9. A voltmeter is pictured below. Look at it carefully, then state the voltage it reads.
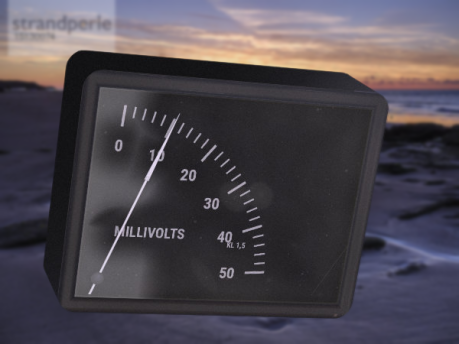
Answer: 10 mV
